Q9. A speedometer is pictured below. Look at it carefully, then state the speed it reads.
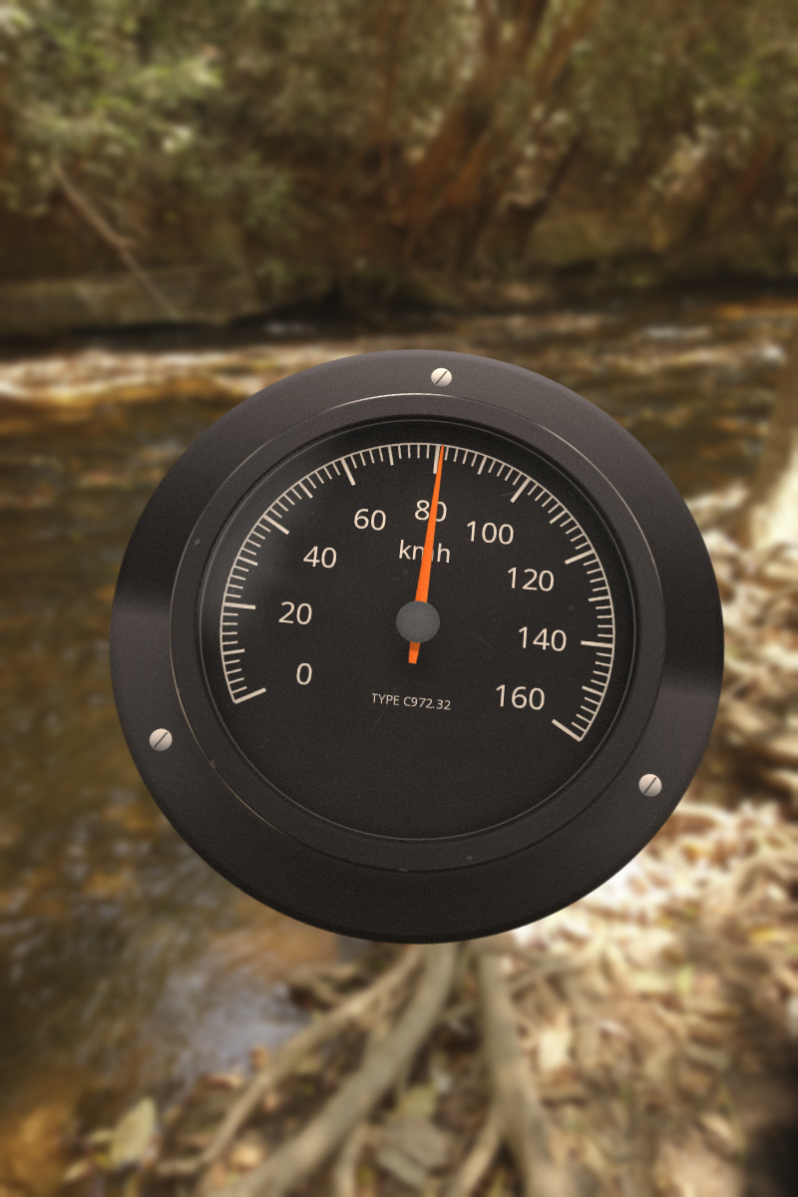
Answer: 81 km/h
